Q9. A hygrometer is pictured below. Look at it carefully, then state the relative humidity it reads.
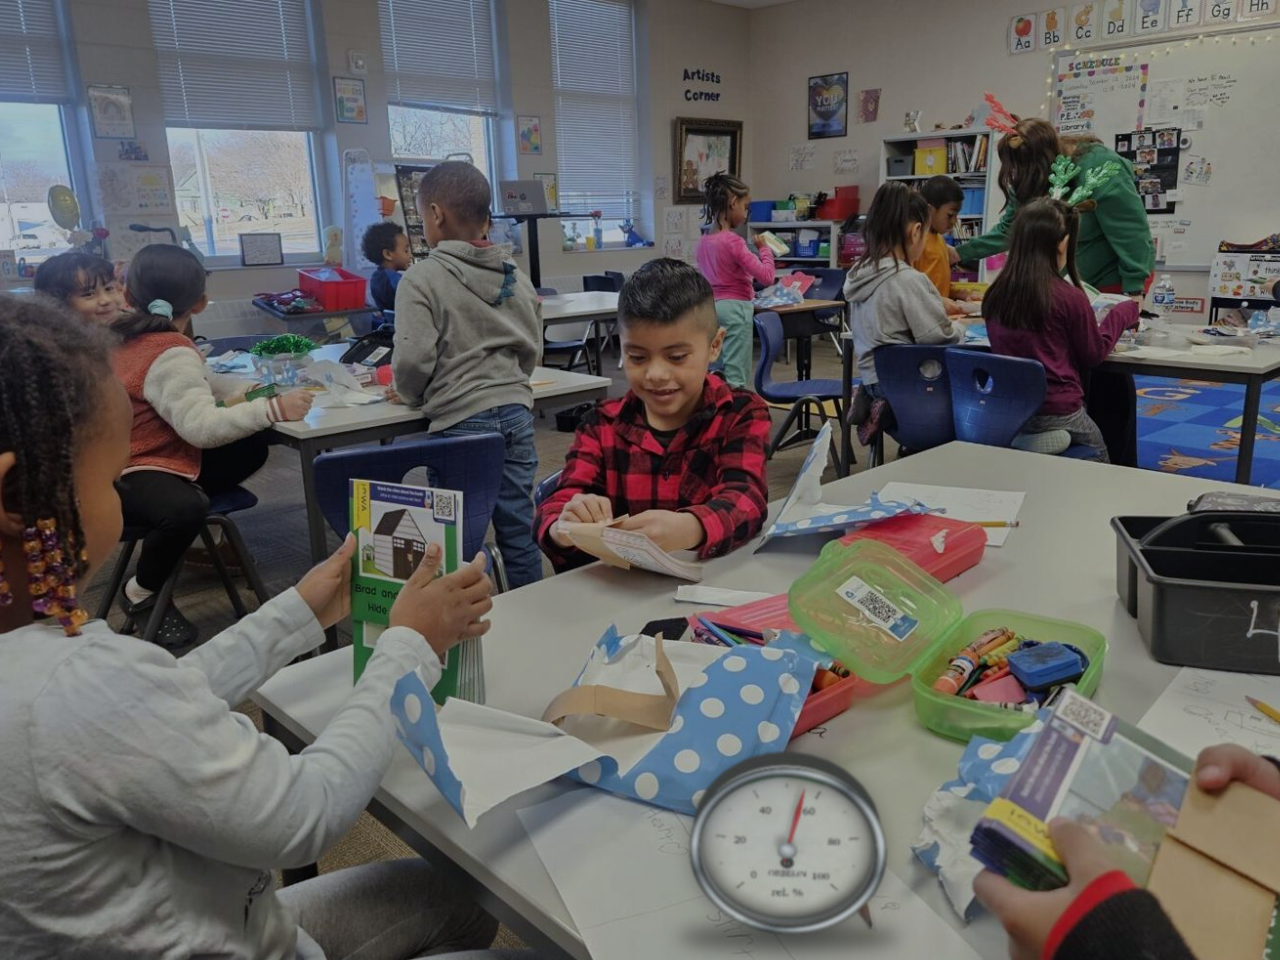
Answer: 55 %
